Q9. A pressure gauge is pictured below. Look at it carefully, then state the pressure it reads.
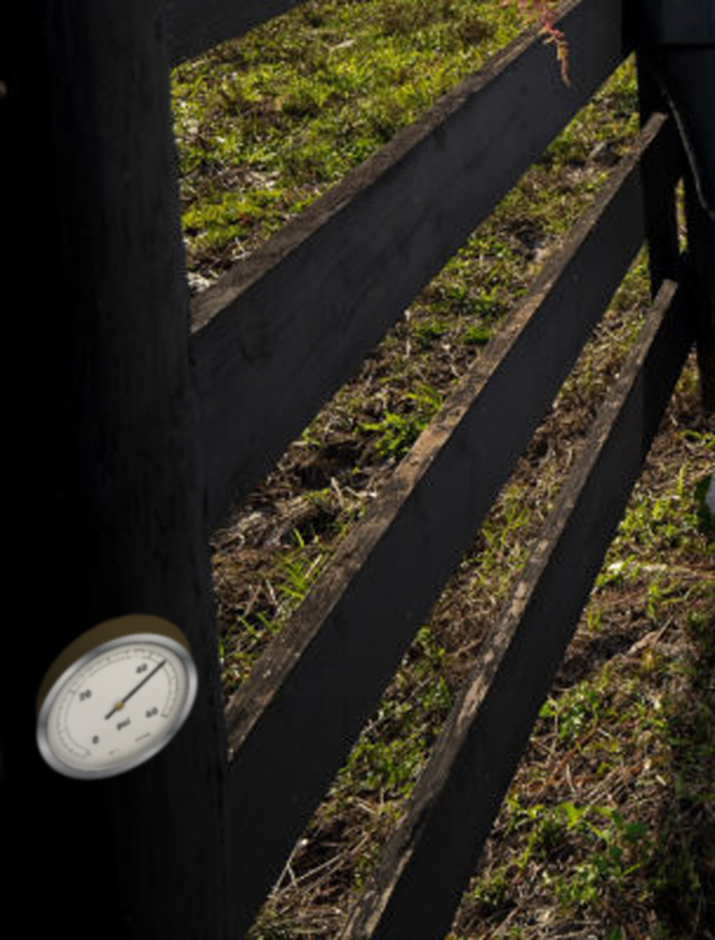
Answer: 44 psi
